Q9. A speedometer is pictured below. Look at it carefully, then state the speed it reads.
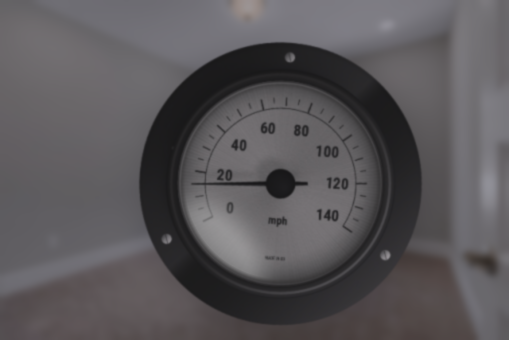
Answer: 15 mph
